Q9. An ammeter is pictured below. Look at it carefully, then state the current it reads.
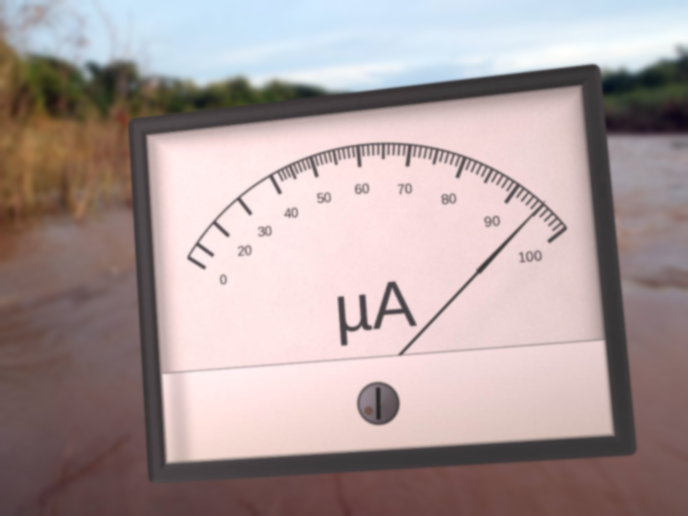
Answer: 95 µA
